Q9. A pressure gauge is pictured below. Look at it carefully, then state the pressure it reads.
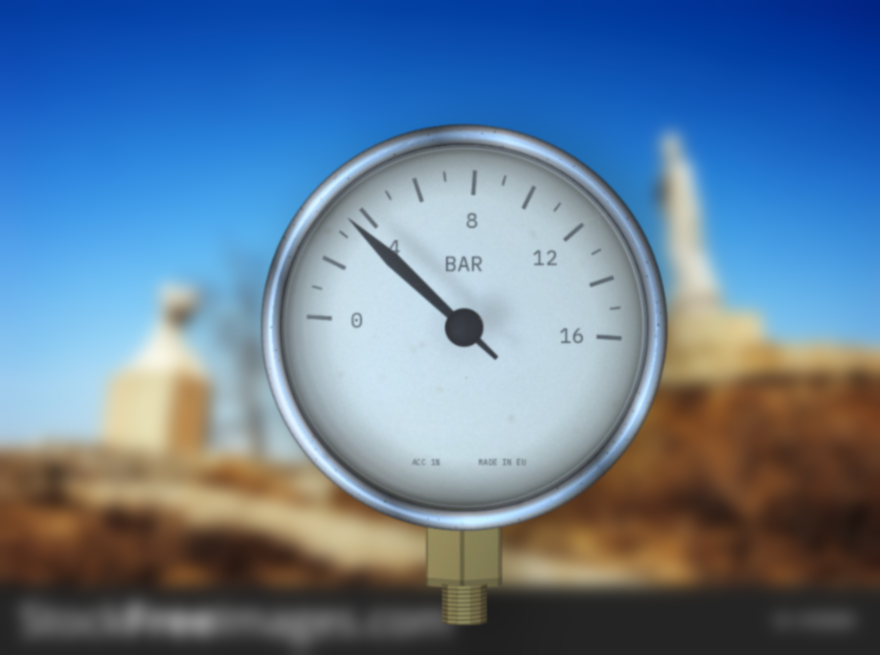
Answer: 3.5 bar
